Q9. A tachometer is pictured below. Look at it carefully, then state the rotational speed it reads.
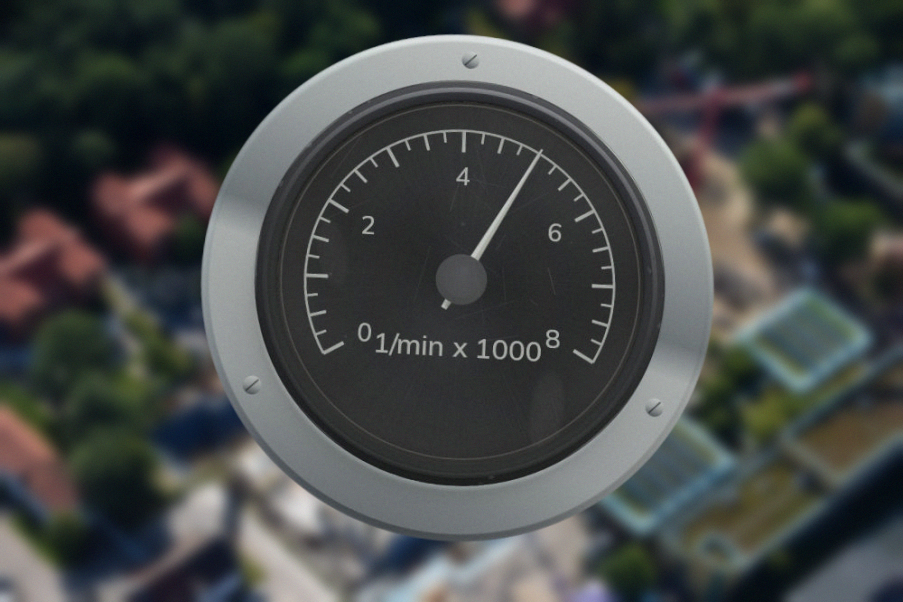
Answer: 5000 rpm
